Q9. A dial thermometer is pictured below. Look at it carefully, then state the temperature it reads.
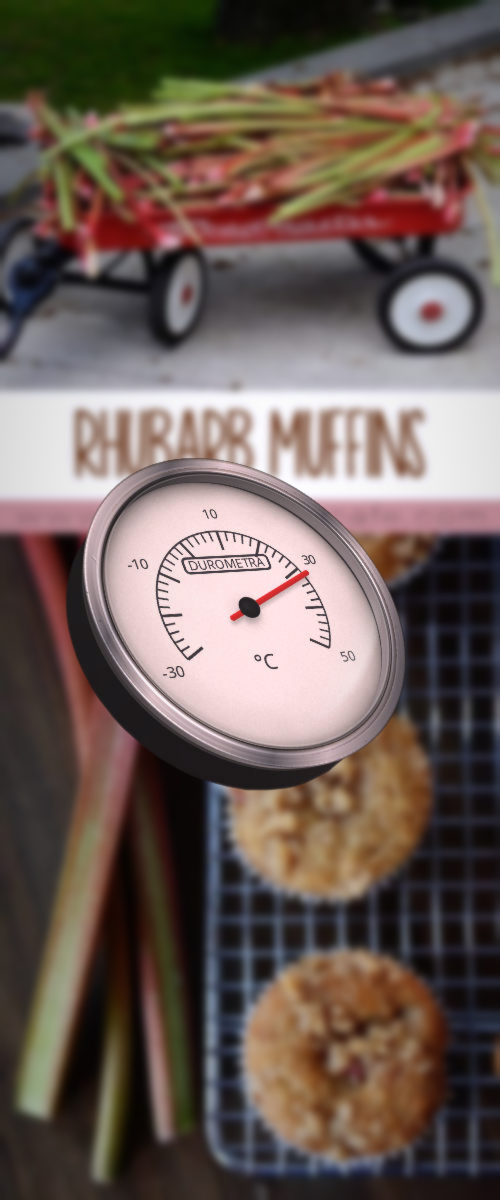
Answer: 32 °C
